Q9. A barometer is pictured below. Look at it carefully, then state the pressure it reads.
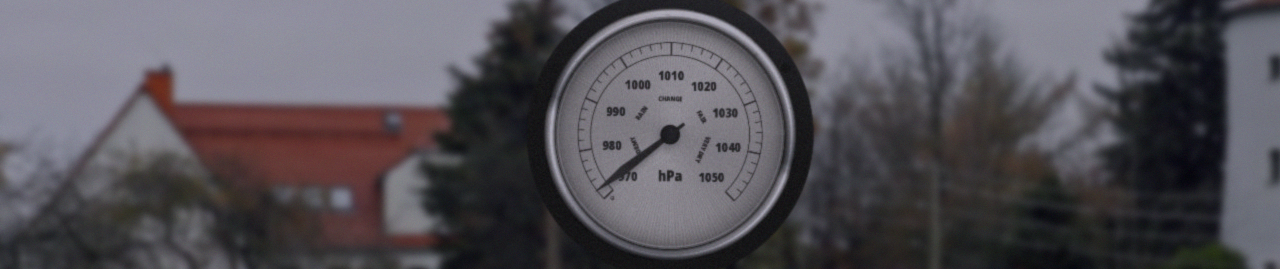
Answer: 972 hPa
